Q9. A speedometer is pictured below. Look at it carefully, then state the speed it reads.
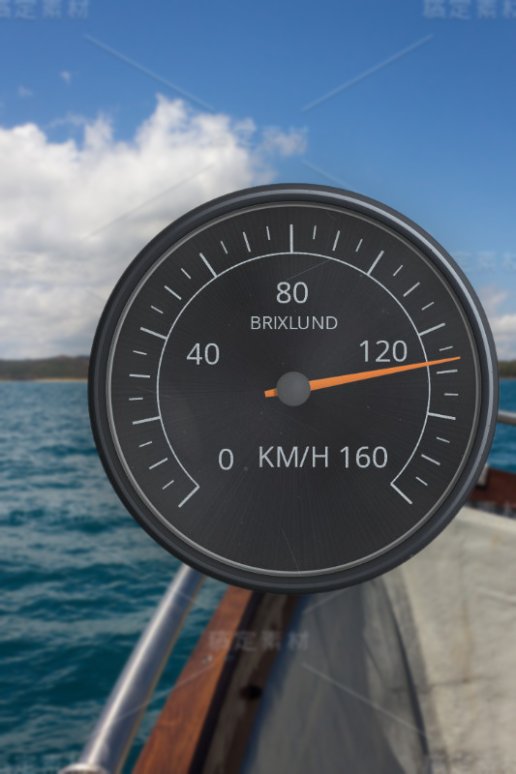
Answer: 127.5 km/h
